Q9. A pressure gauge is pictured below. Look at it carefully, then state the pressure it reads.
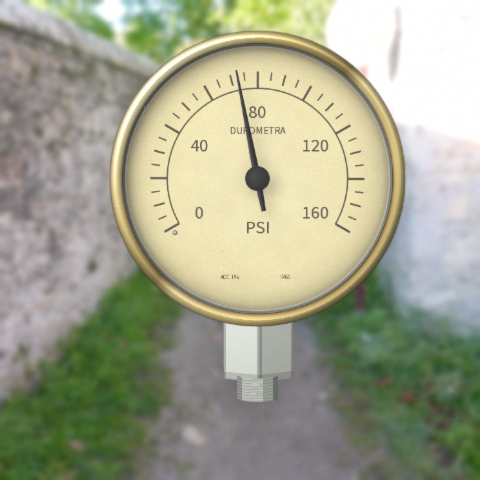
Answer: 72.5 psi
